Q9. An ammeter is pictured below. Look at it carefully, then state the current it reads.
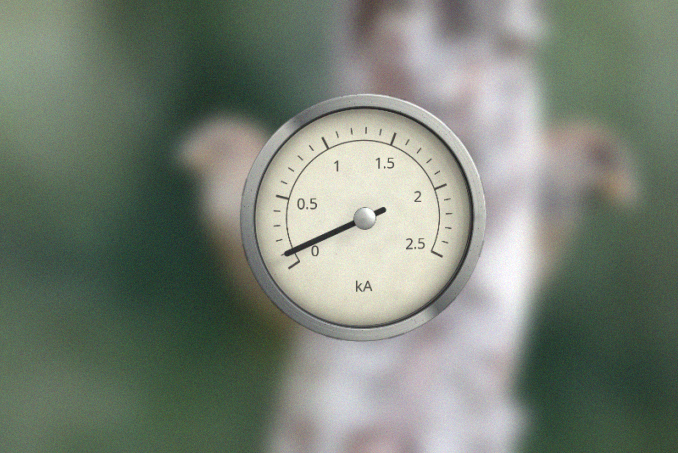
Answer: 0.1 kA
